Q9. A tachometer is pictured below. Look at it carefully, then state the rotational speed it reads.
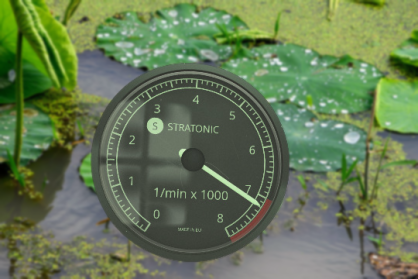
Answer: 7200 rpm
